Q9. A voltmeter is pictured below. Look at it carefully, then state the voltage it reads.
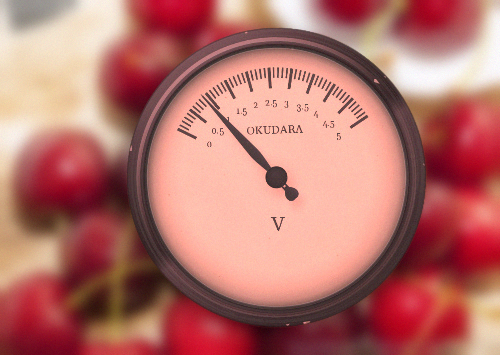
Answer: 0.9 V
